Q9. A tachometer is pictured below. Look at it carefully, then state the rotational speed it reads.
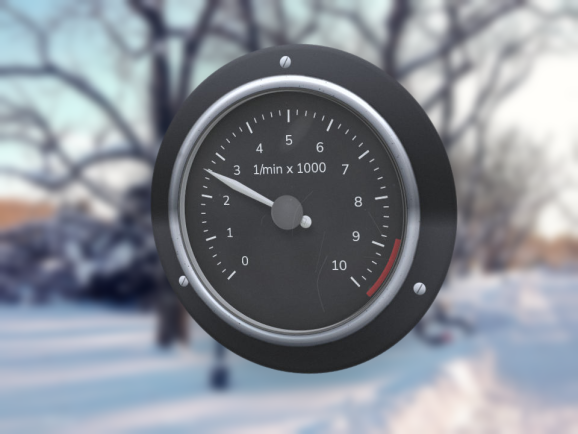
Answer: 2600 rpm
